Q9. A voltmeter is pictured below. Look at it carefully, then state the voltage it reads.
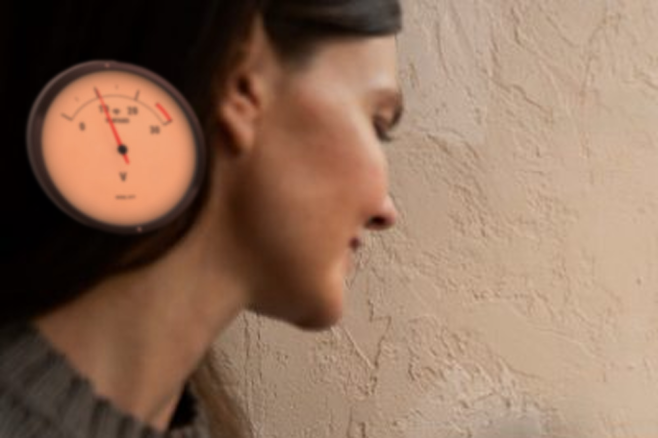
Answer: 10 V
